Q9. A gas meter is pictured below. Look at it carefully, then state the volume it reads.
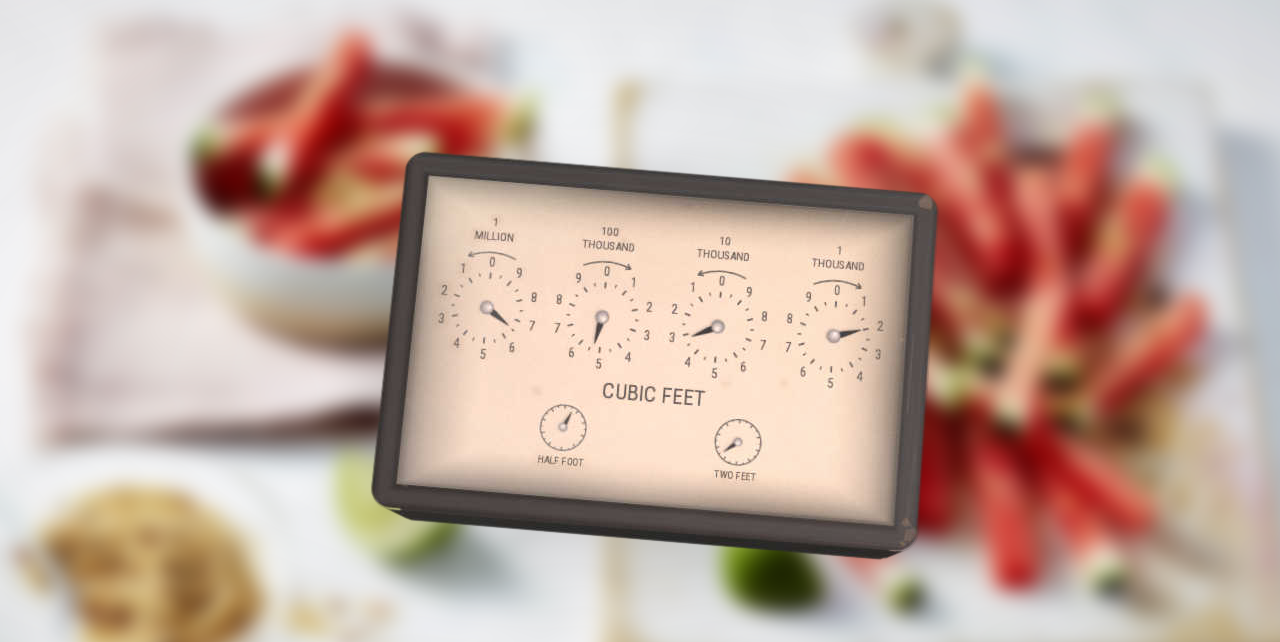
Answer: 653200 ft³
